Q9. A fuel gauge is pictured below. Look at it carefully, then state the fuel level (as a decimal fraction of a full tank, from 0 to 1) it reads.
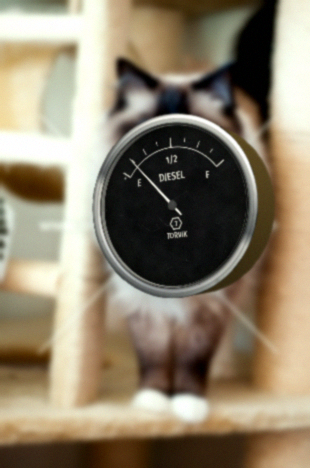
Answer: 0.125
